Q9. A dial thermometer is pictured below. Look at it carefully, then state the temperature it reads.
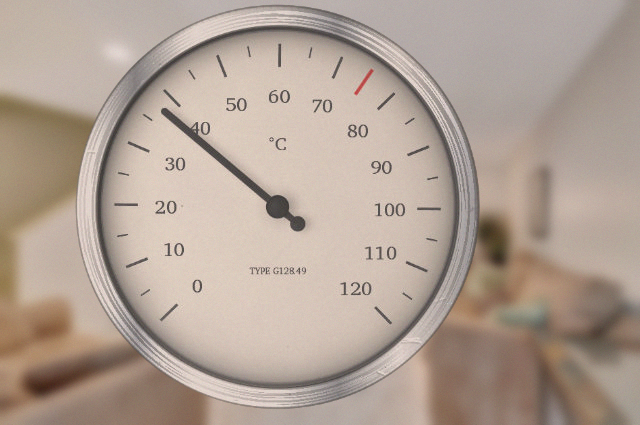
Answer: 37.5 °C
